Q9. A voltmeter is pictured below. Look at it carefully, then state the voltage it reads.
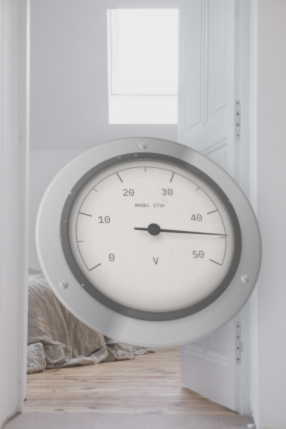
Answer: 45 V
